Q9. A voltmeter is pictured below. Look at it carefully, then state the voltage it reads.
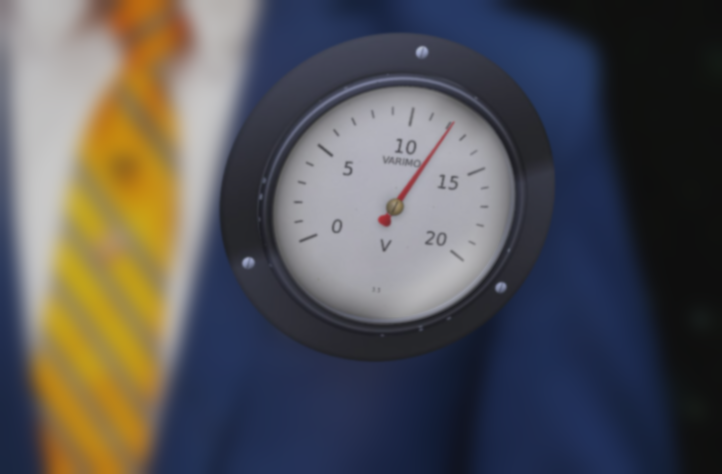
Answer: 12 V
